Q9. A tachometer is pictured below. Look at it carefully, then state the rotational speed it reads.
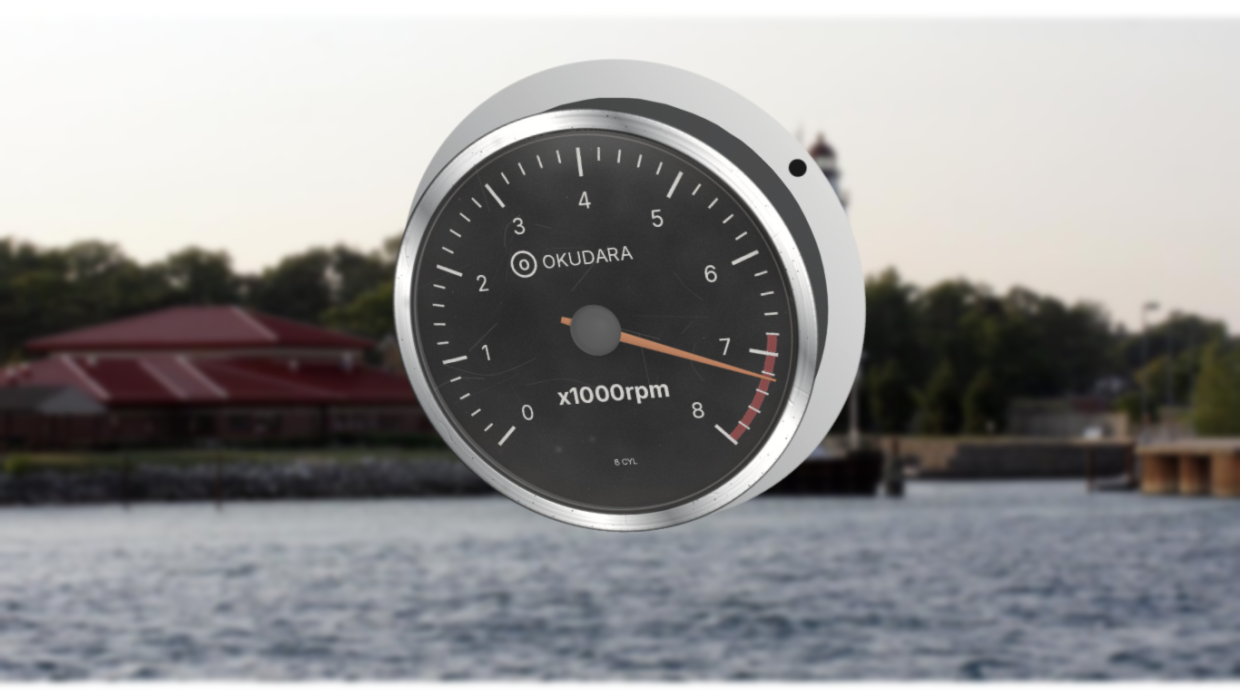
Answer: 7200 rpm
